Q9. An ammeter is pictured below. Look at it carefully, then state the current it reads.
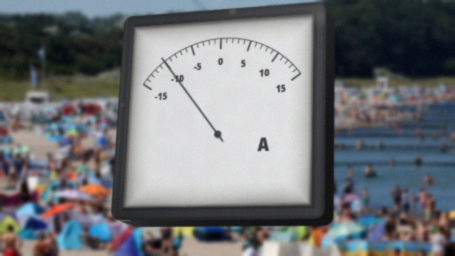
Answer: -10 A
